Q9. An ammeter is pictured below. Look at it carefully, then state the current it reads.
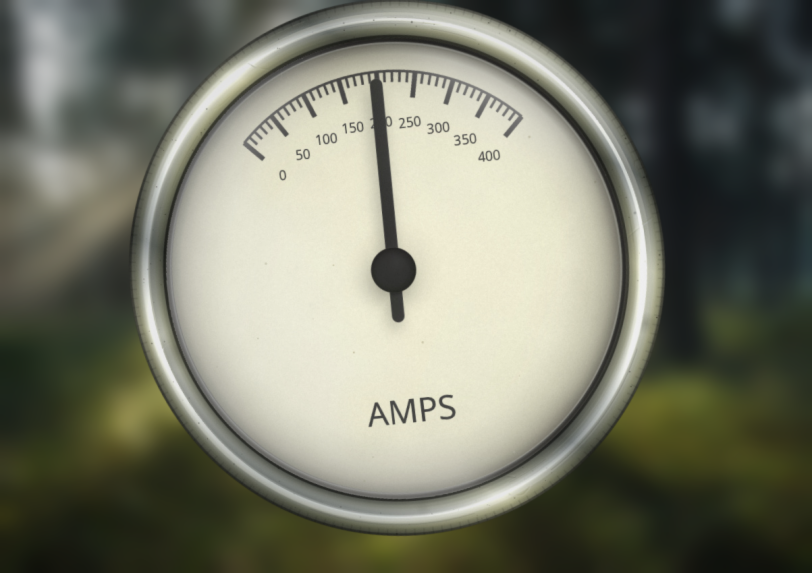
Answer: 200 A
